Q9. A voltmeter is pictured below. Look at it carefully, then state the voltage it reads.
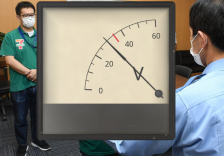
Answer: 30 V
